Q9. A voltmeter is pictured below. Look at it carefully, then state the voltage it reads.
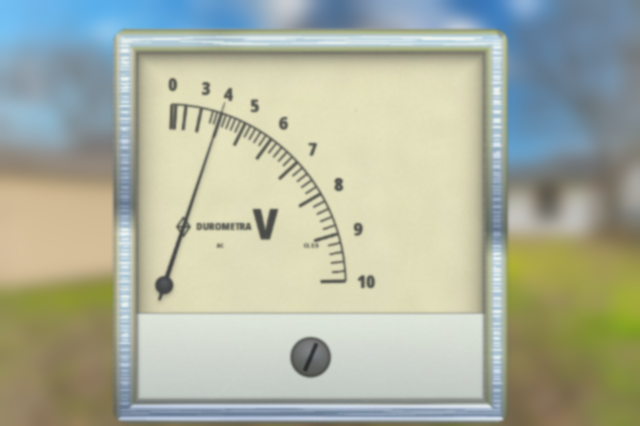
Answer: 4 V
